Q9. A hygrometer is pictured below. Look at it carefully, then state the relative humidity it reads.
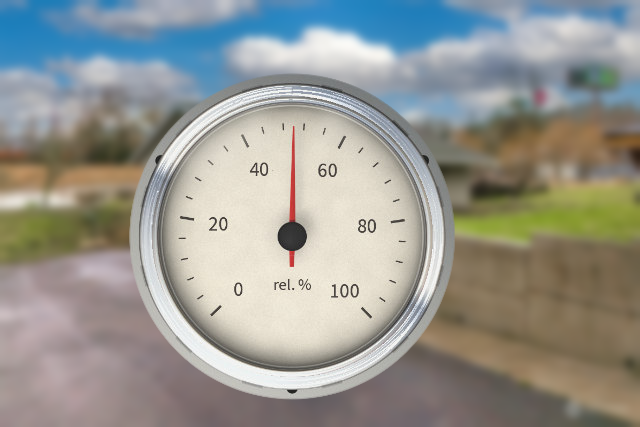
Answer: 50 %
